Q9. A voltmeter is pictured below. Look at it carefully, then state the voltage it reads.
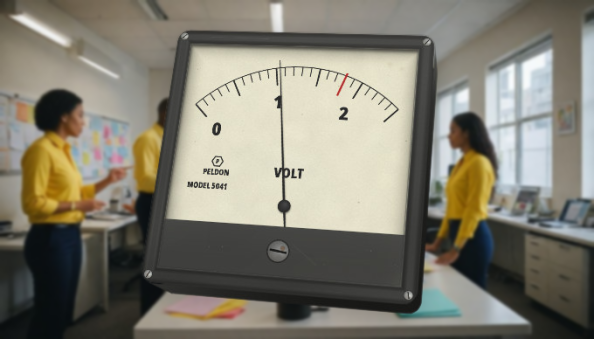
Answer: 1.05 V
